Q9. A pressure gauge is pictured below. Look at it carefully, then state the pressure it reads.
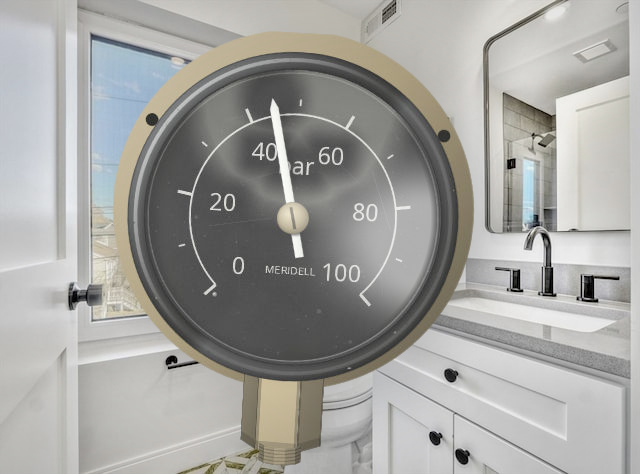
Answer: 45 bar
